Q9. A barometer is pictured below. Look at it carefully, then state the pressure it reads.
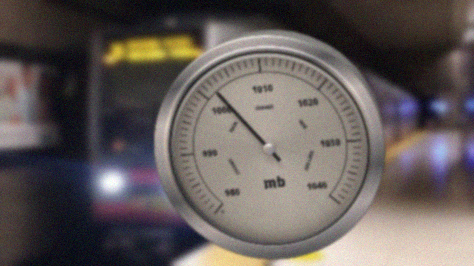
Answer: 1002 mbar
